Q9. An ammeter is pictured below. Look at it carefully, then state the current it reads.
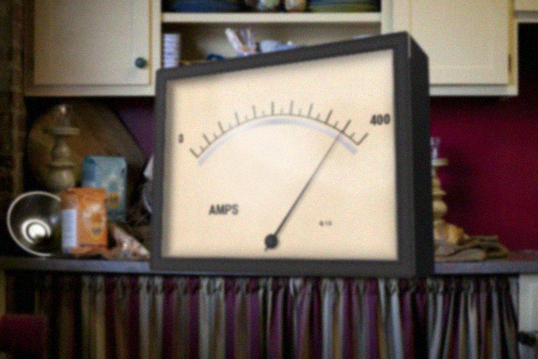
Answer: 360 A
